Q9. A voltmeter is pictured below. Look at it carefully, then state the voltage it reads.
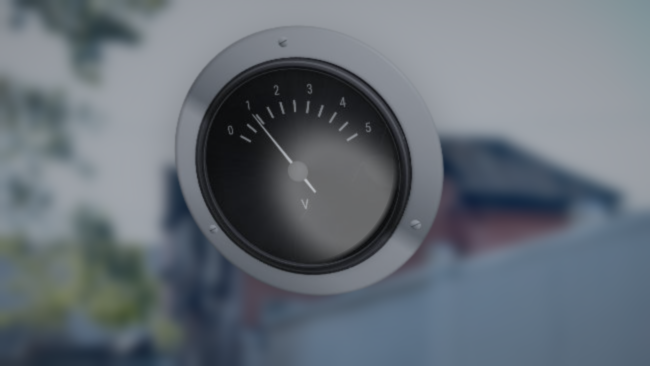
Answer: 1 V
